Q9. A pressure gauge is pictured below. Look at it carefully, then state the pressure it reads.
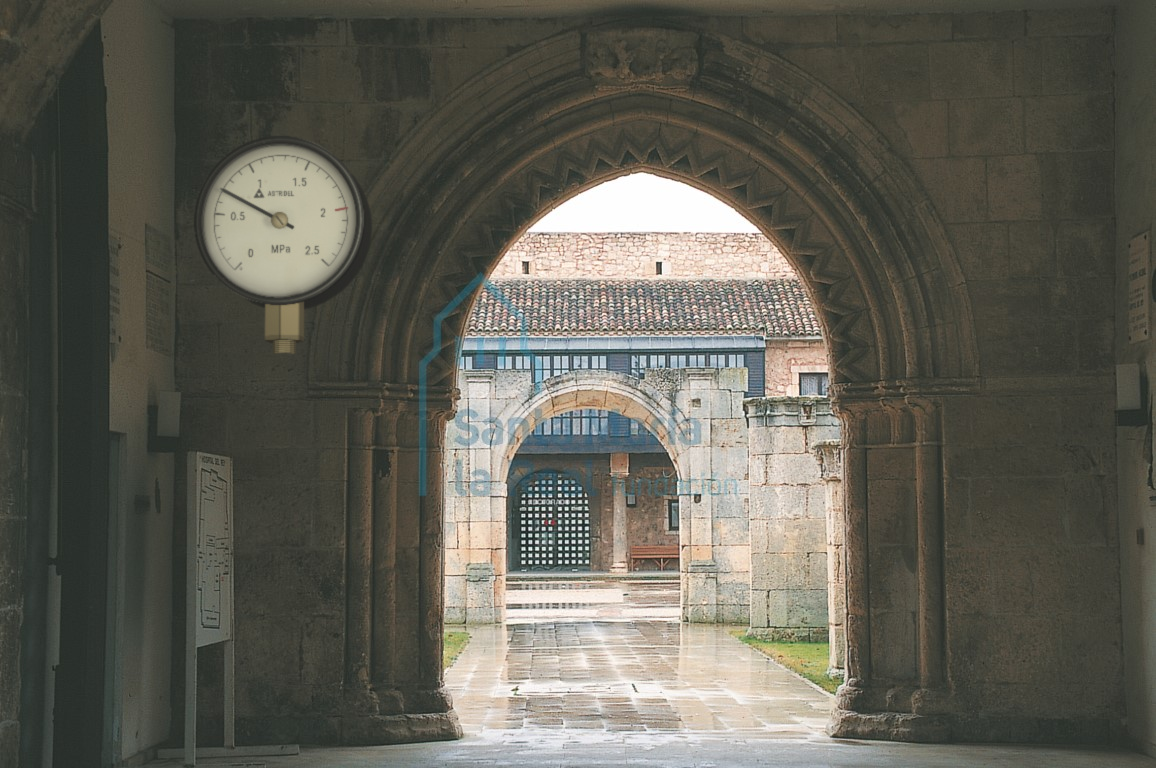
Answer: 0.7 MPa
